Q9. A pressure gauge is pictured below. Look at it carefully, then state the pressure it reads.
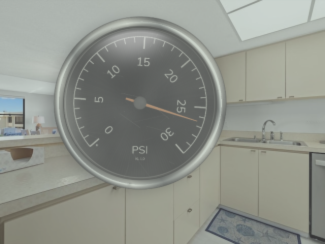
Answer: 26.5 psi
